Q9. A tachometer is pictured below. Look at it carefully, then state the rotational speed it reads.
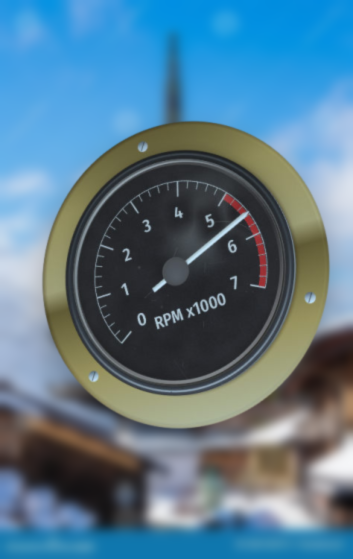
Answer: 5600 rpm
